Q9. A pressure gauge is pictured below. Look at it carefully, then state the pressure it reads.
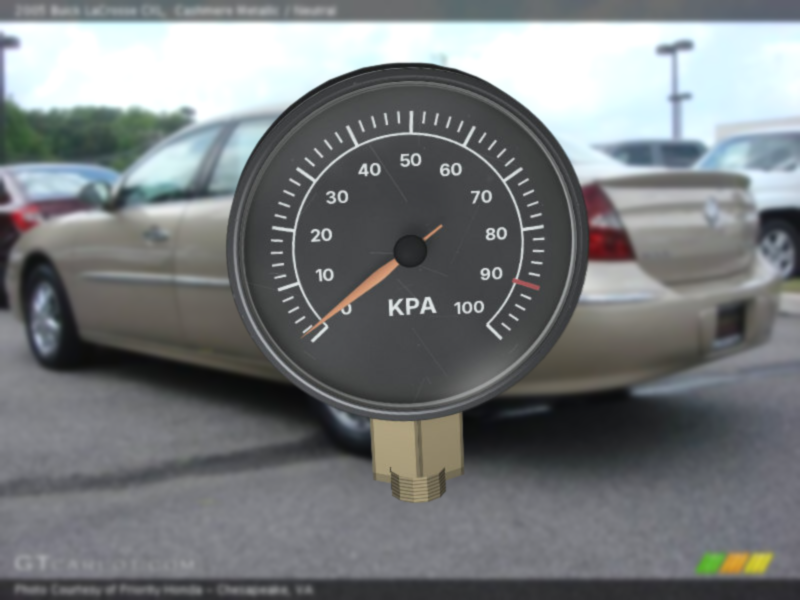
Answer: 2 kPa
